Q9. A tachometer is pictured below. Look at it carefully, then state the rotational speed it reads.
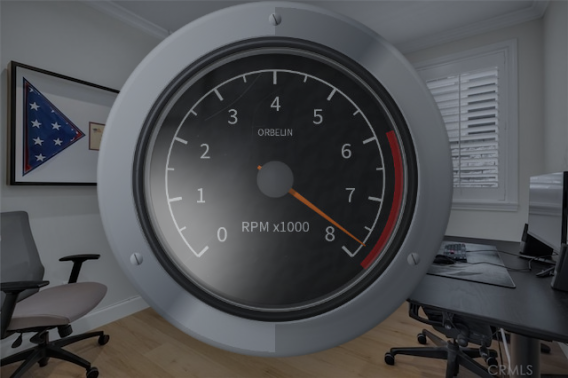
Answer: 7750 rpm
